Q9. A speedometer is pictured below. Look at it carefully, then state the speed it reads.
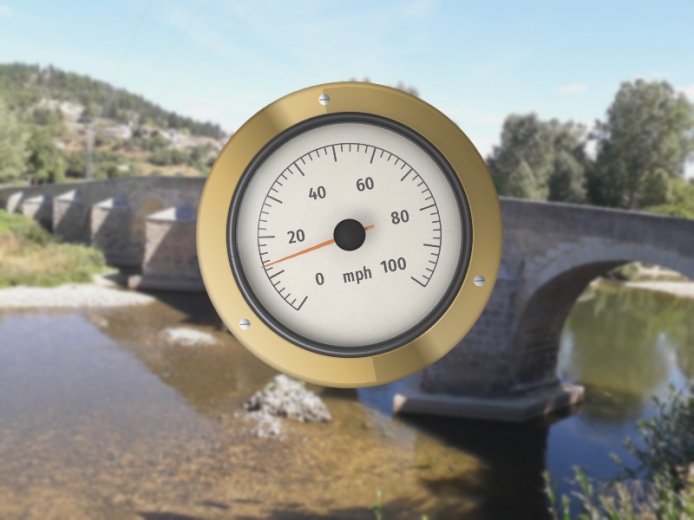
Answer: 13 mph
